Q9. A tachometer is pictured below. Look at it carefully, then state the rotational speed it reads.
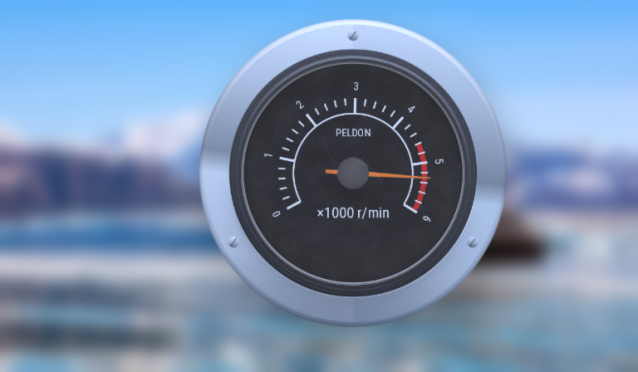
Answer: 5300 rpm
